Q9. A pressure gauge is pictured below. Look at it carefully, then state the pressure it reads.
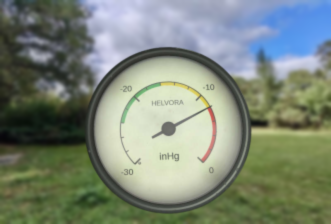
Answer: -8 inHg
